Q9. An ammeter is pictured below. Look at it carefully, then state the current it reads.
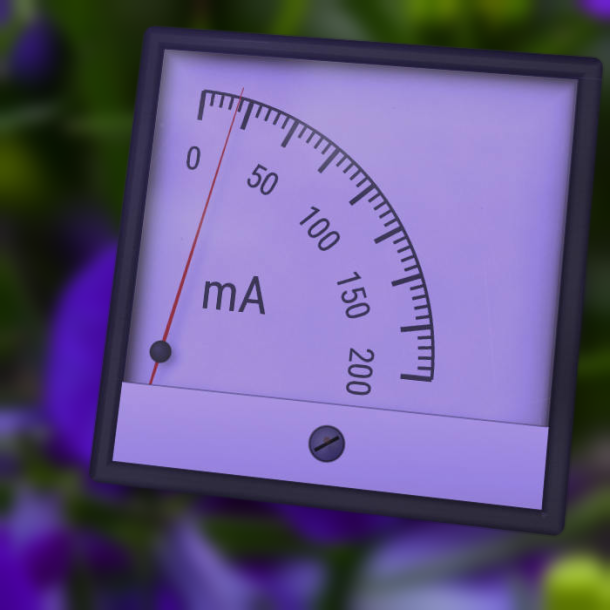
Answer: 20 mA
